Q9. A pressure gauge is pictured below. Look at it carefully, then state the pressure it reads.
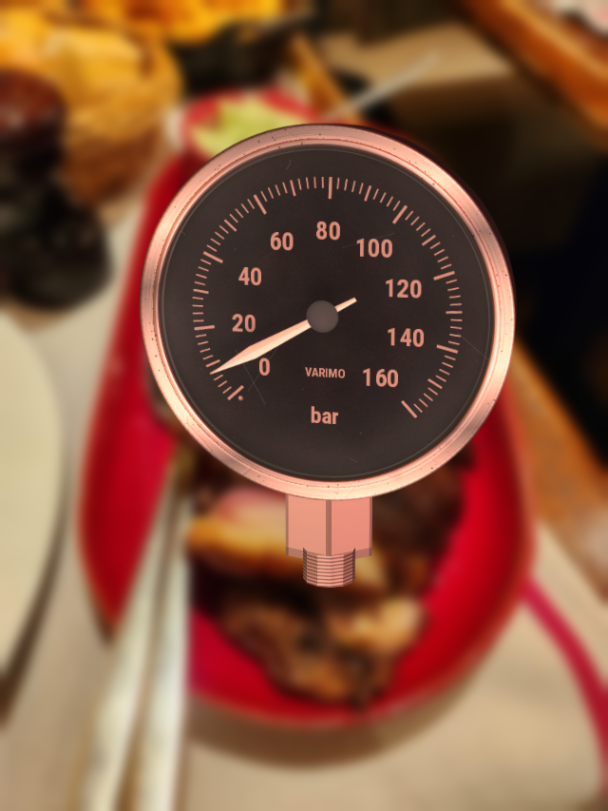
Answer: 8 bar
